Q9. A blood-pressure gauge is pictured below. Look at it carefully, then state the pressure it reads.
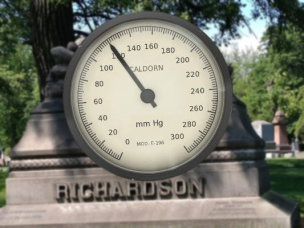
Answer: 120 mmHg
